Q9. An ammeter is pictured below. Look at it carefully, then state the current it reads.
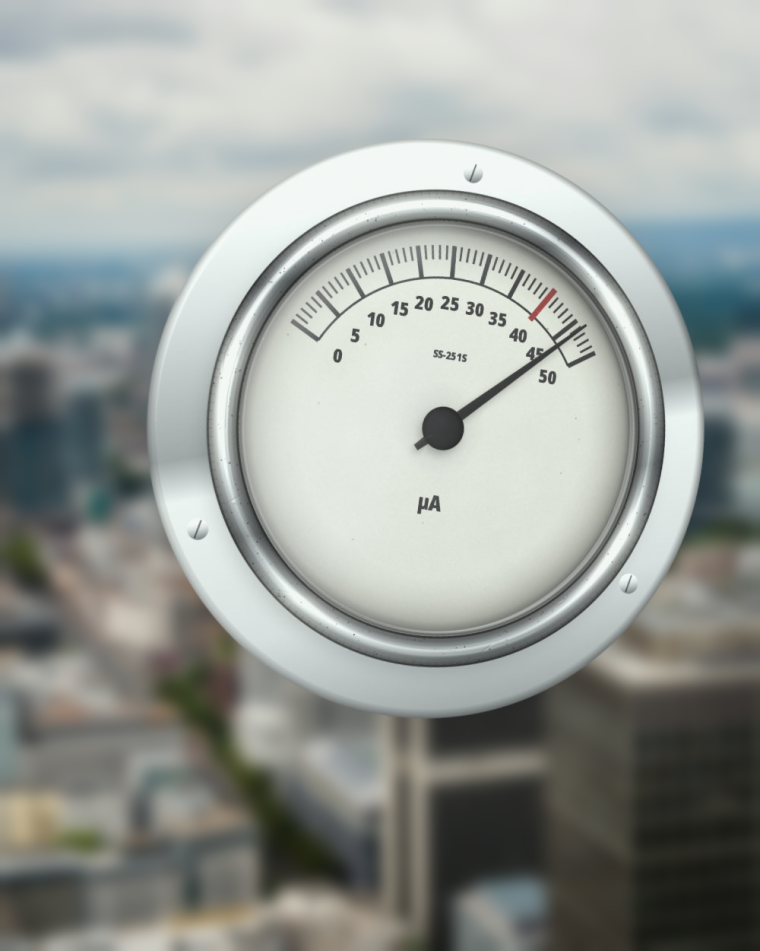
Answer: 46 µA
